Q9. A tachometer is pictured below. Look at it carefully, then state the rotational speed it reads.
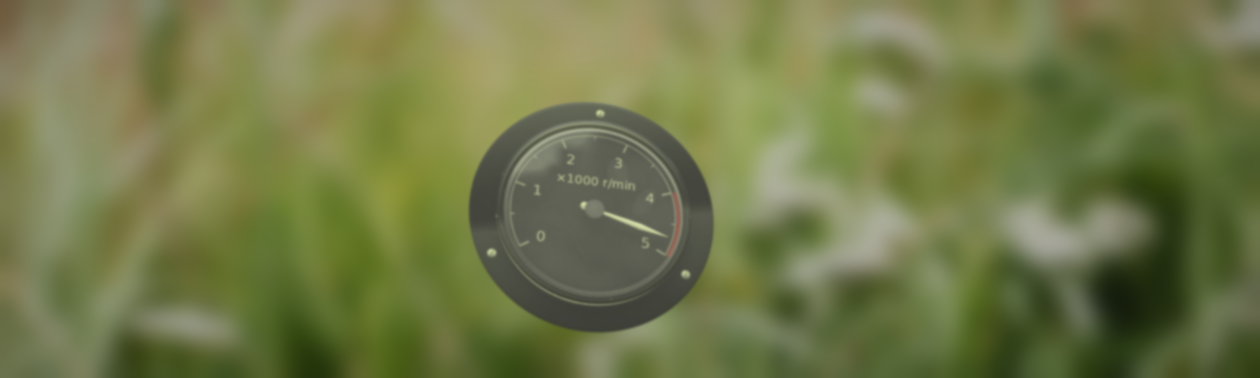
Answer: 4750 rpm
